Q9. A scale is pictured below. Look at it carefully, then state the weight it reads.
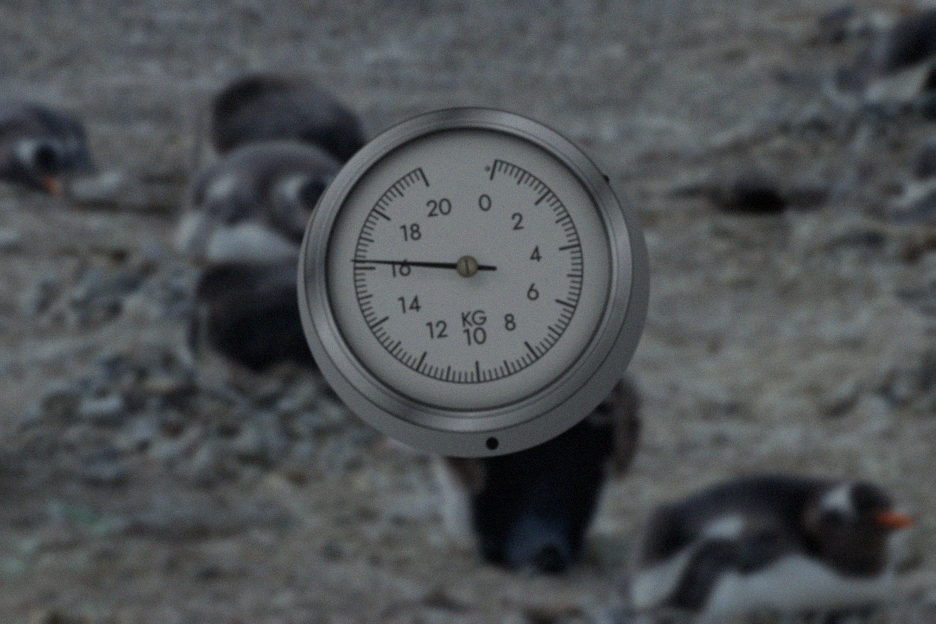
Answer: 16.2 kg
